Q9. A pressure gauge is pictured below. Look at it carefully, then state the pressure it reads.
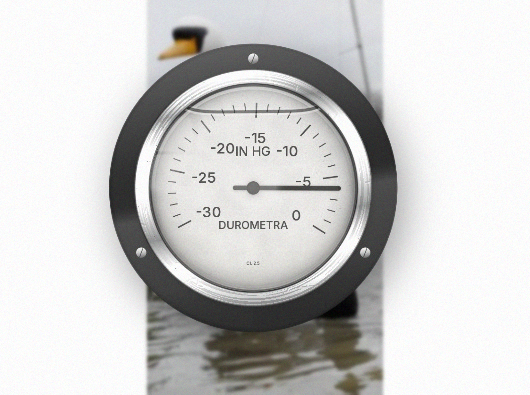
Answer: -4 inHg
